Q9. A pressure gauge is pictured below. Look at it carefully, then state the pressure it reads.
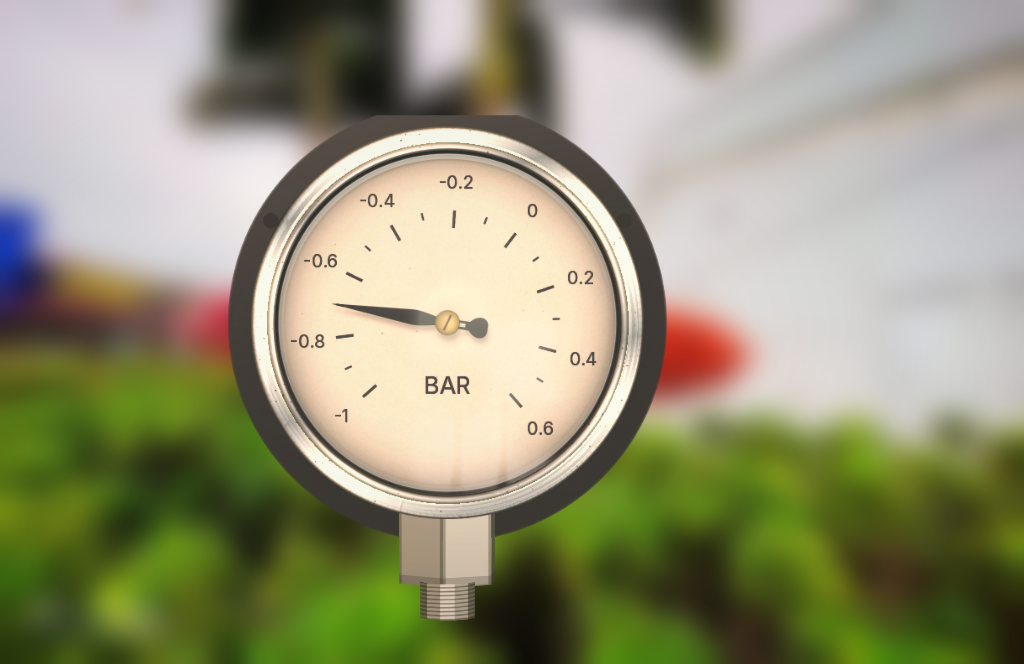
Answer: -0.7 bar
